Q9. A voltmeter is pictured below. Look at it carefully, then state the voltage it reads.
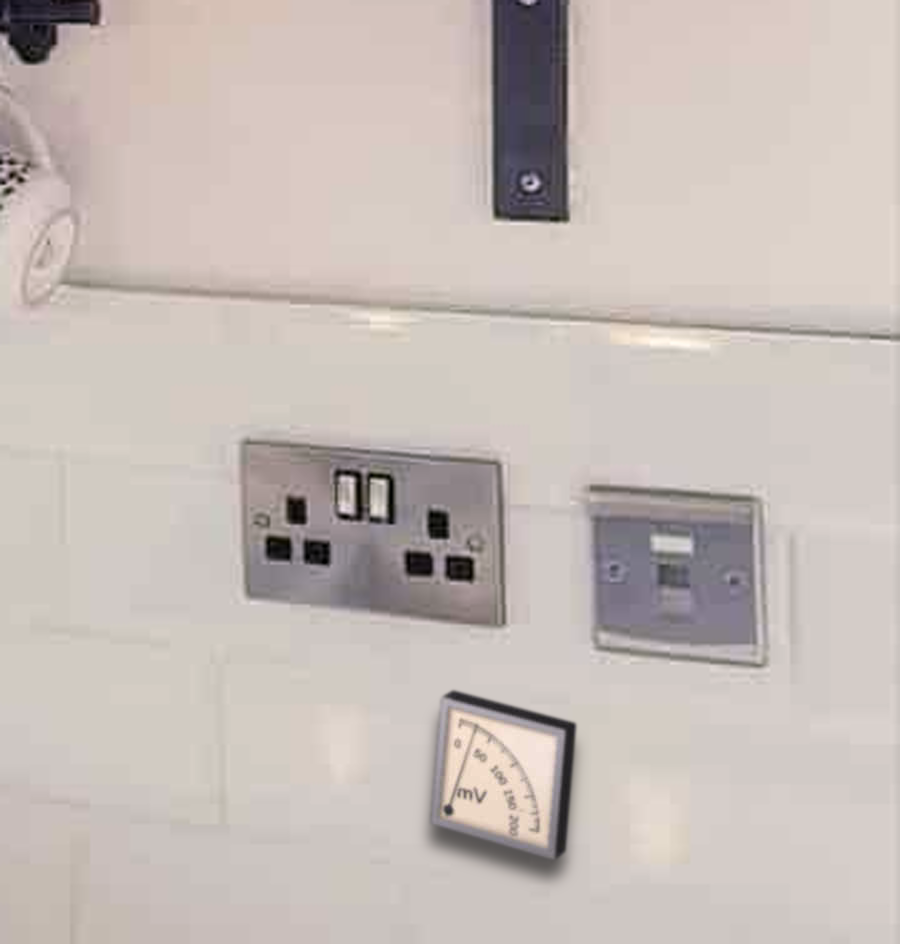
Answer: 25 mV
